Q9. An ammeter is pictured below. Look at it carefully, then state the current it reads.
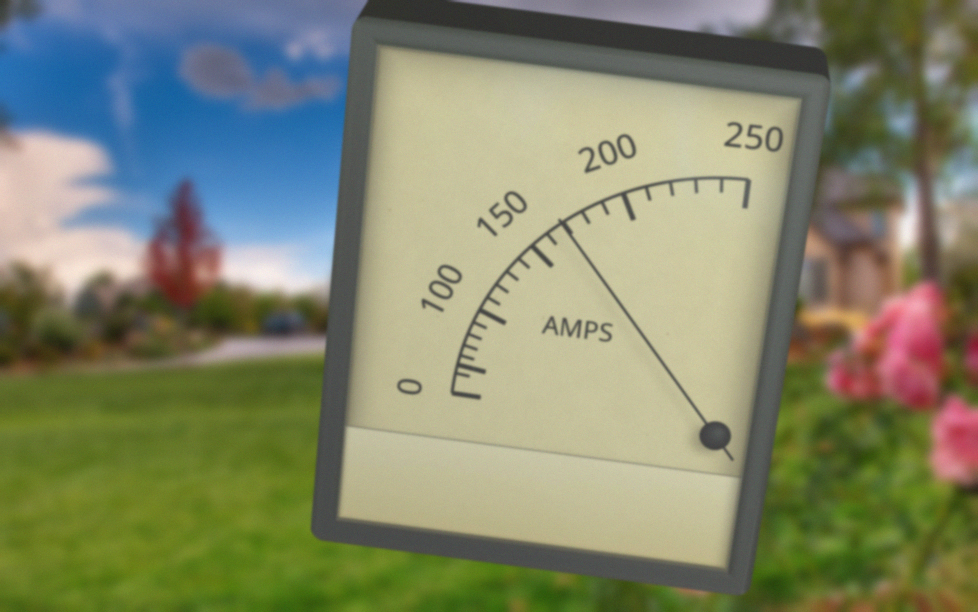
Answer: 170 A
